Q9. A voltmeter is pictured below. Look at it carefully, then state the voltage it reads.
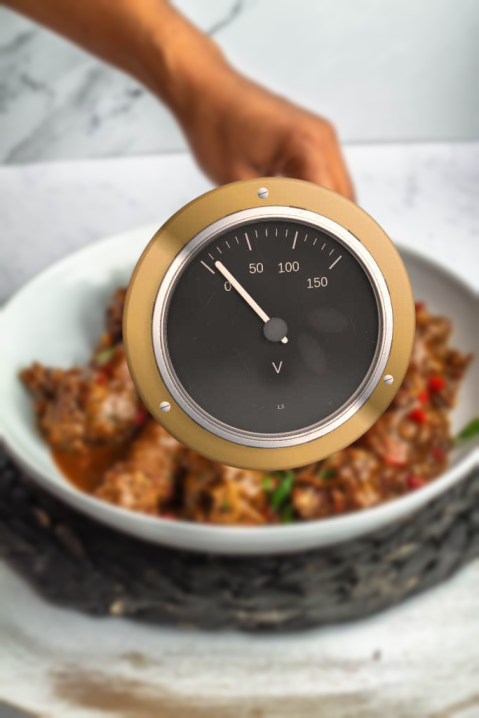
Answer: 10 V
